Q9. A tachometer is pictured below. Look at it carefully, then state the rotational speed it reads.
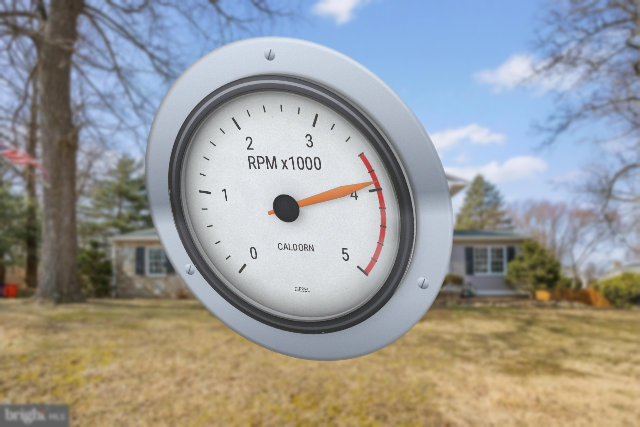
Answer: 3900 rpm
